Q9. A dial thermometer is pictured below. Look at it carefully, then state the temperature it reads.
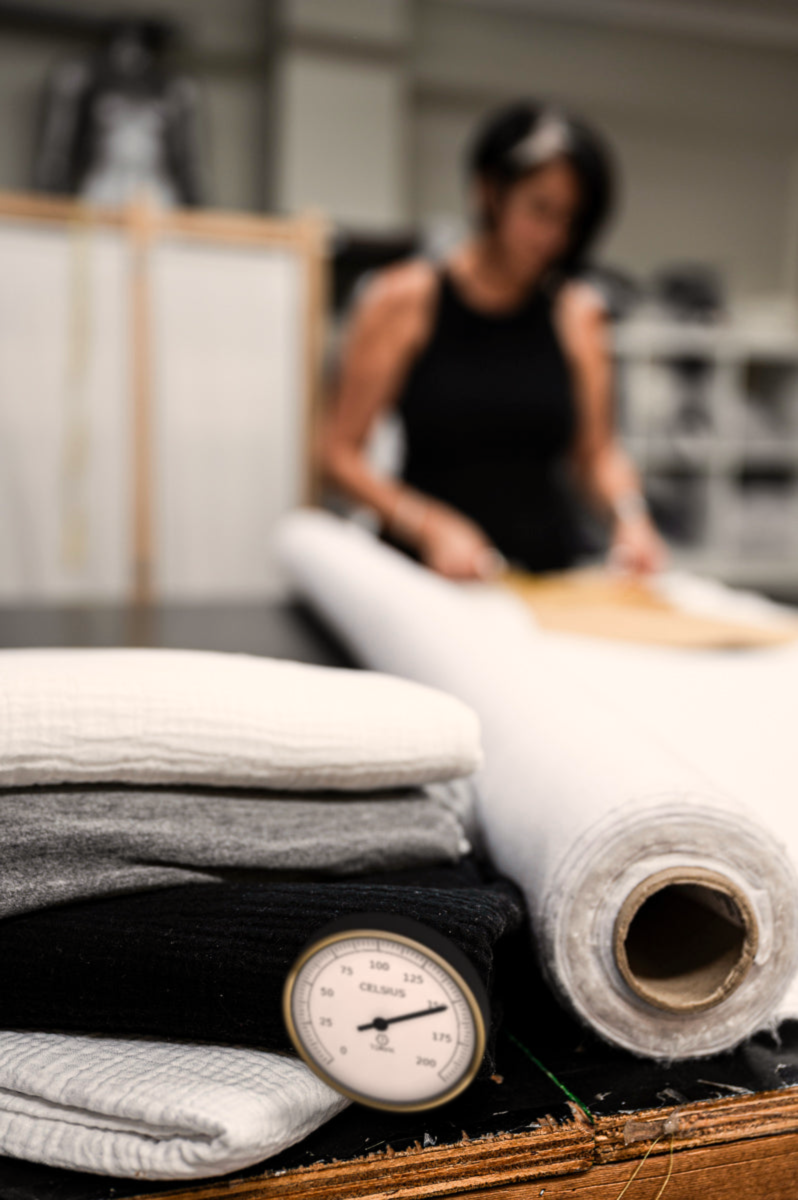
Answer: 150 °C
